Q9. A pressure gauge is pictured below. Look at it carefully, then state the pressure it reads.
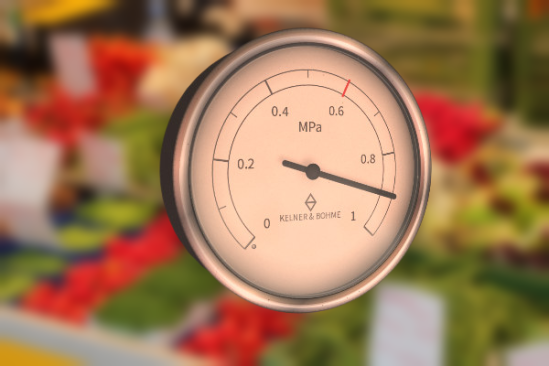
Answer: 0.9 MPa
